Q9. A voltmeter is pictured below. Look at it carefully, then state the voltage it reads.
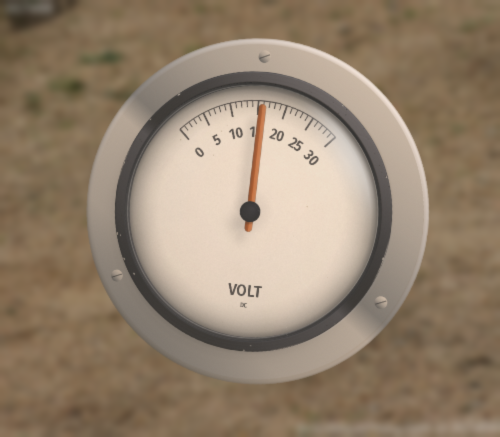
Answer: 16 V
